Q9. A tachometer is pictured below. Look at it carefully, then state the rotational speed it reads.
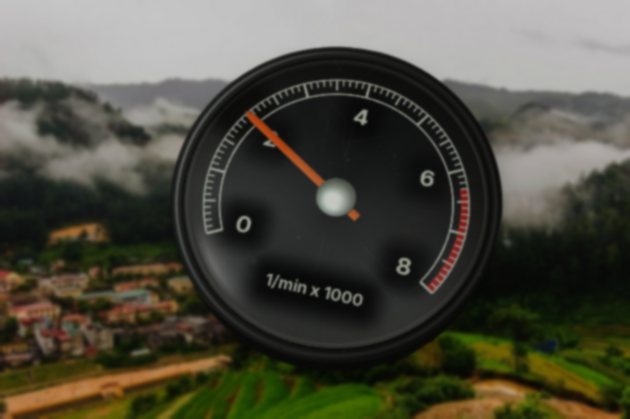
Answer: 2000 rpm
